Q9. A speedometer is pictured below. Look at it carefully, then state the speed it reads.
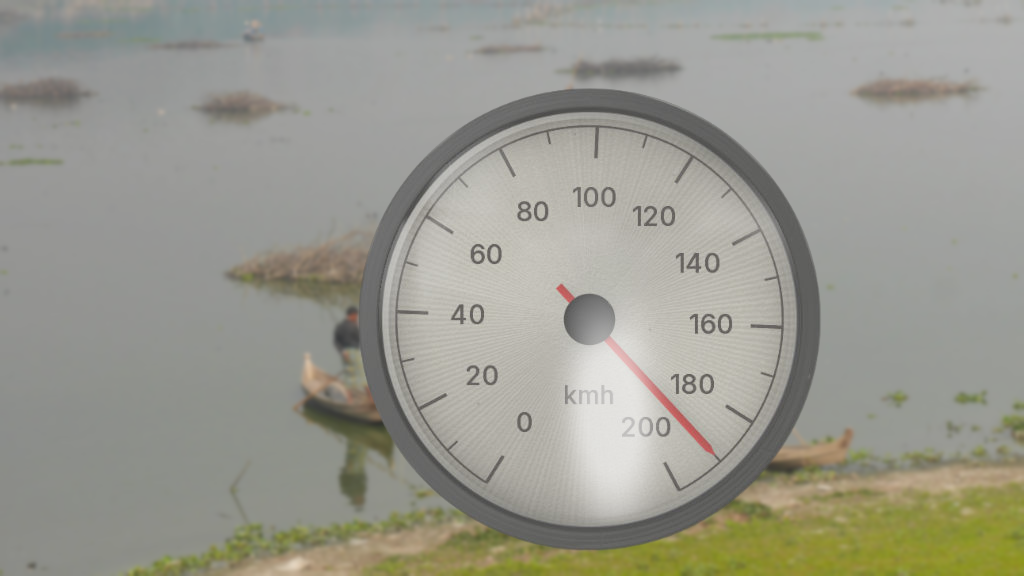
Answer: 190 km/h
